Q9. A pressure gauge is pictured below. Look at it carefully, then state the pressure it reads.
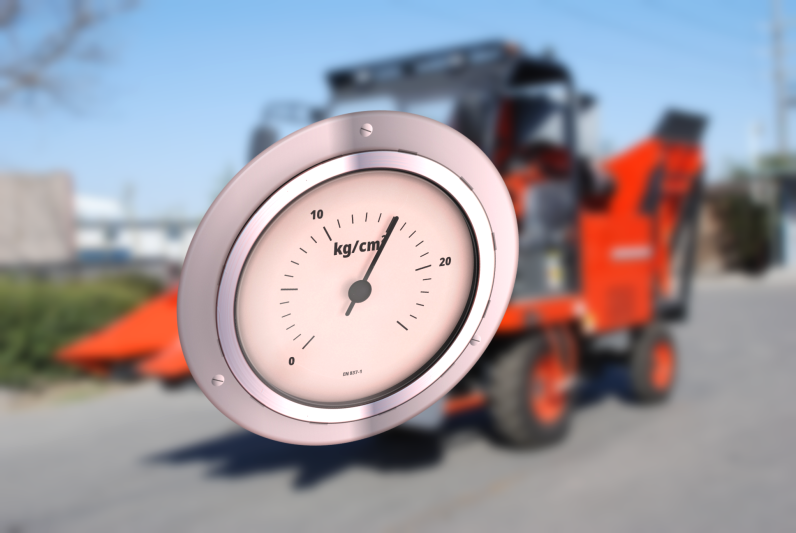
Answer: 15 kg/cm²
